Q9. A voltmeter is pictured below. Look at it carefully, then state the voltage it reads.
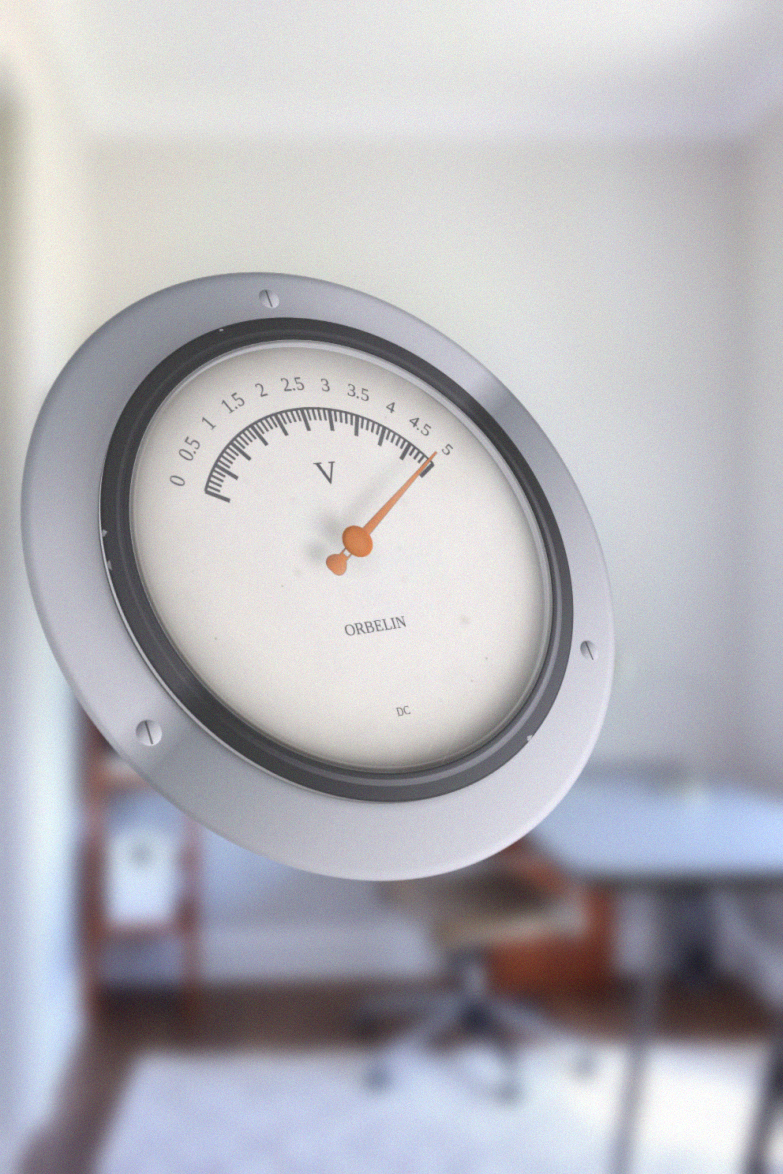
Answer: 4.9 V
